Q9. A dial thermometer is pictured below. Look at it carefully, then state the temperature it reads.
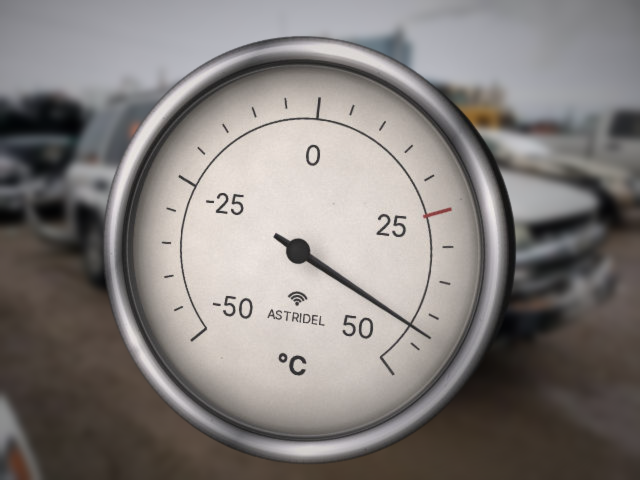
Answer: 42.5 °C
